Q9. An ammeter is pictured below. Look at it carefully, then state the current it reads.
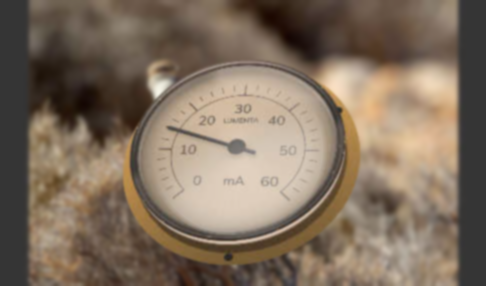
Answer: 14 mA
